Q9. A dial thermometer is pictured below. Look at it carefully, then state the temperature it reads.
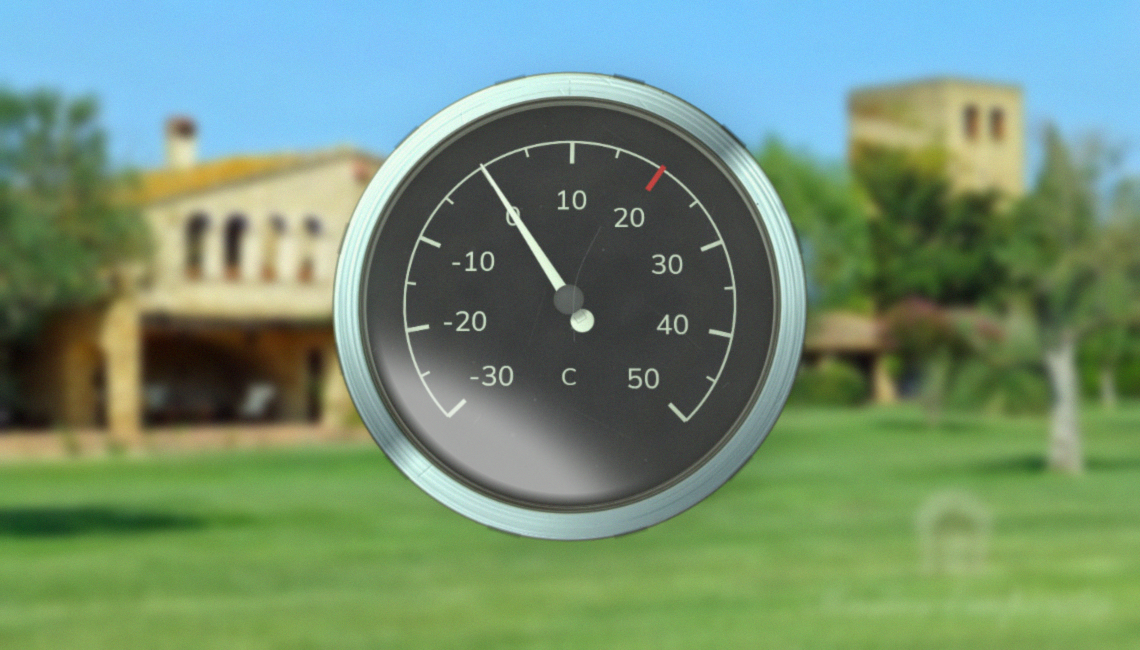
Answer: 0 °C
